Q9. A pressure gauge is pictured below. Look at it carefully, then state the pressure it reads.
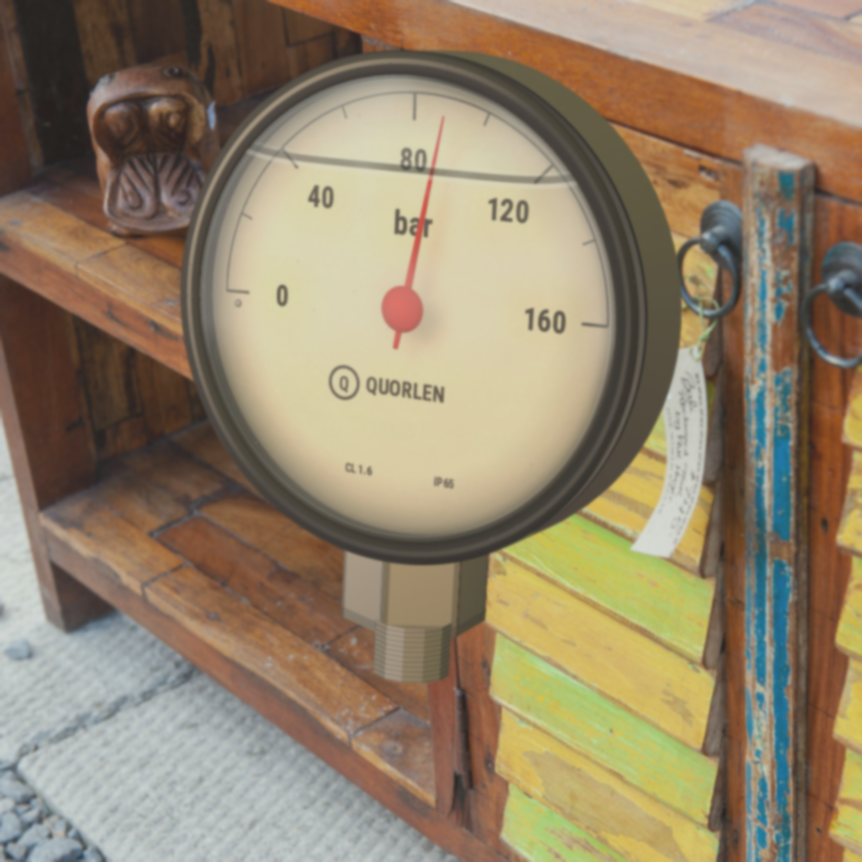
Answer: 90 bar
